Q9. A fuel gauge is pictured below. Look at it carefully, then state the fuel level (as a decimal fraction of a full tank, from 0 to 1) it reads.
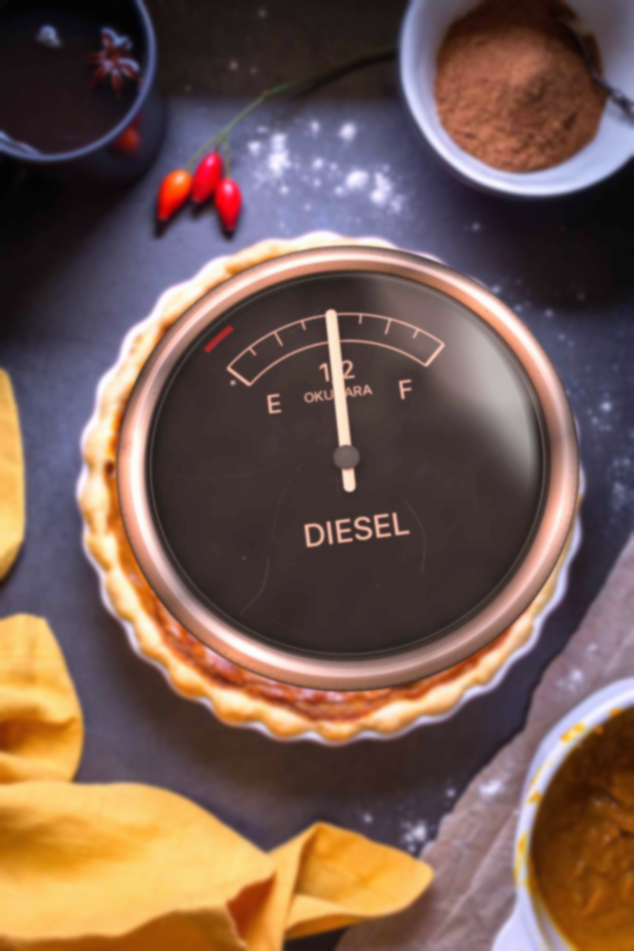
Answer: 0.5
